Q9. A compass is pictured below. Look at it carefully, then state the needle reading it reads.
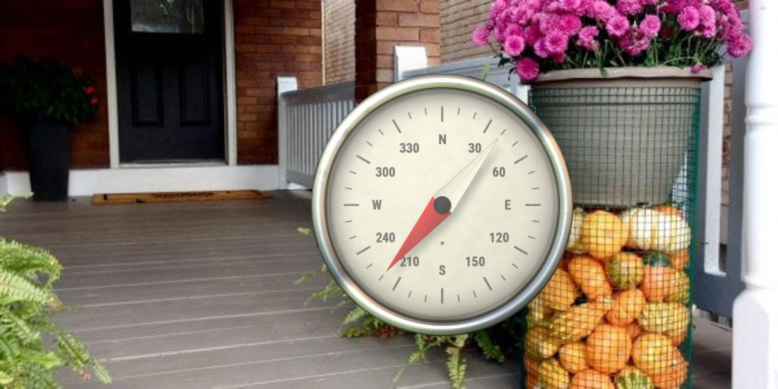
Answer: 220 °
